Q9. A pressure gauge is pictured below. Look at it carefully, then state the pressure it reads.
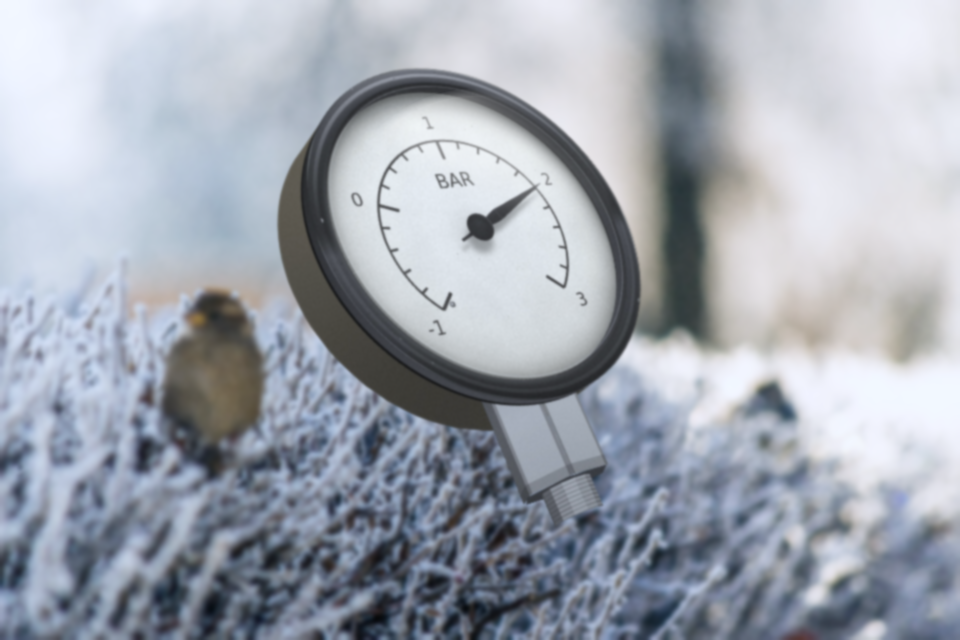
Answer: 2 bar
